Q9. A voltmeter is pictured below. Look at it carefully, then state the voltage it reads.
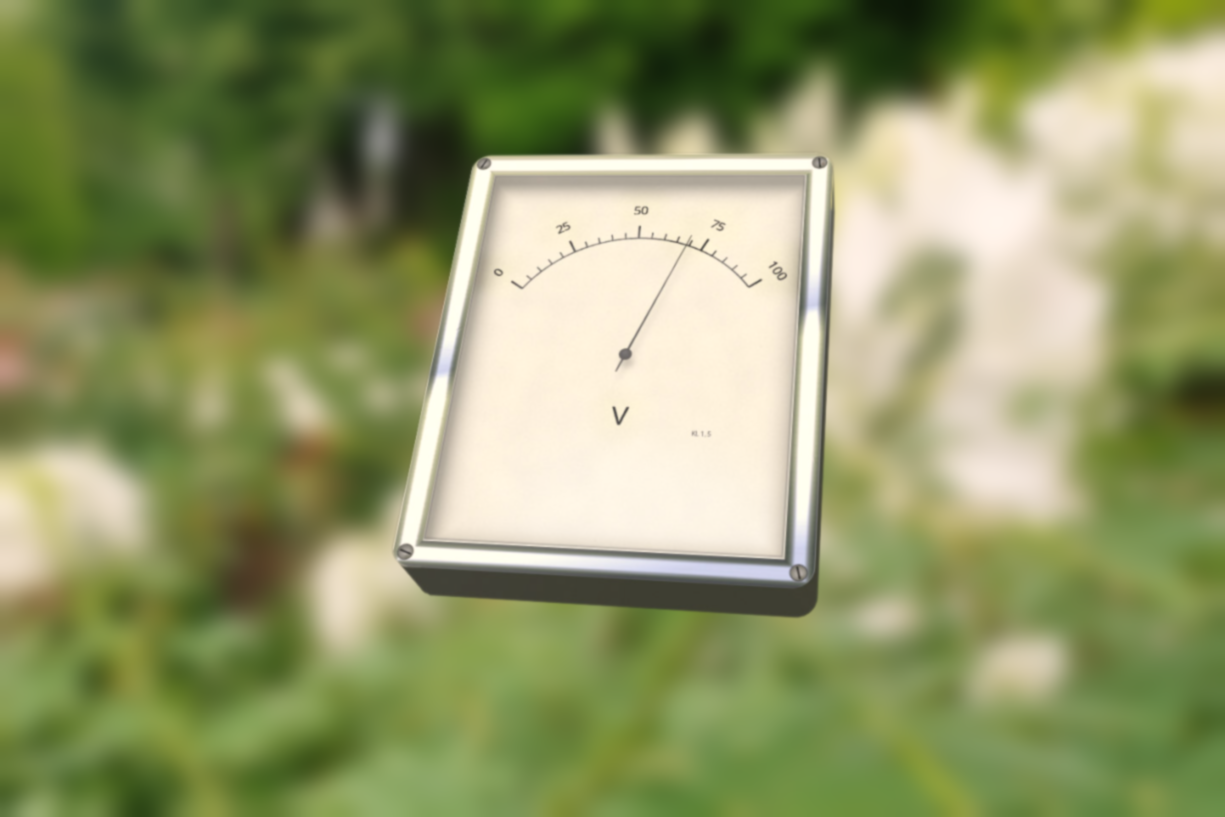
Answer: 70 V
